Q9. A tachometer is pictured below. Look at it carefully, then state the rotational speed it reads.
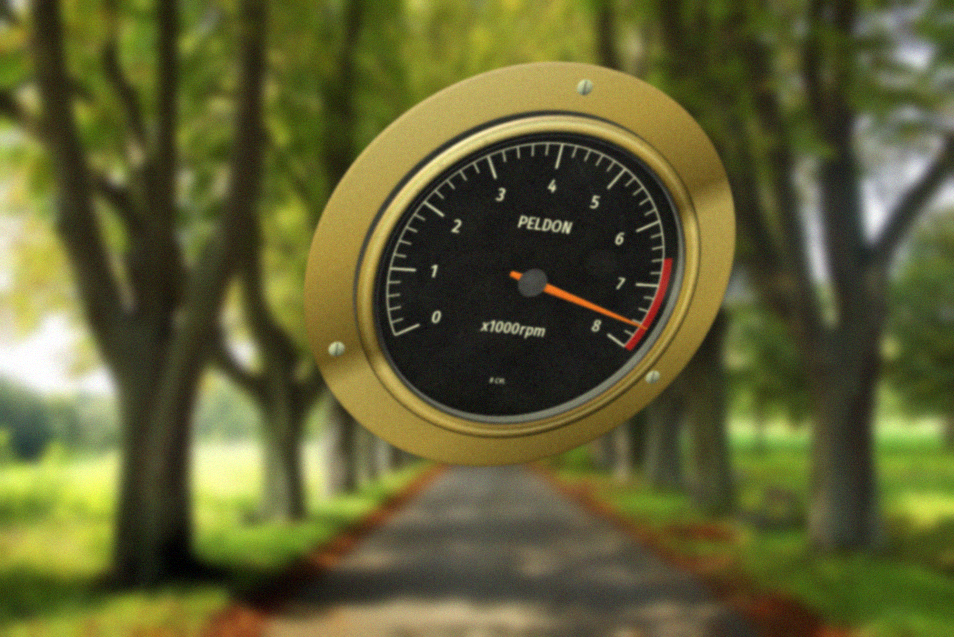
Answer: 7600 rpm
